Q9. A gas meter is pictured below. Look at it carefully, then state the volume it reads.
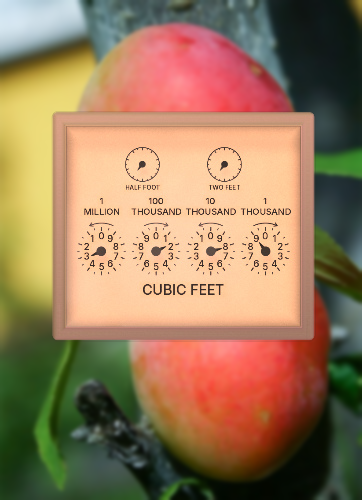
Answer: 317900 ft³
